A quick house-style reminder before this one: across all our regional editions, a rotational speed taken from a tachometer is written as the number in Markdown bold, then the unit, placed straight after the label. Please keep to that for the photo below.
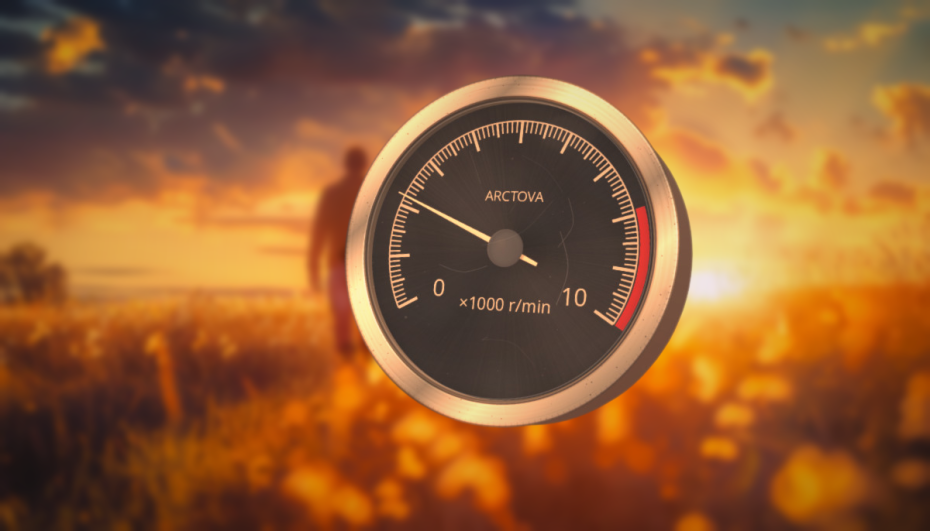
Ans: **2200** rpm
